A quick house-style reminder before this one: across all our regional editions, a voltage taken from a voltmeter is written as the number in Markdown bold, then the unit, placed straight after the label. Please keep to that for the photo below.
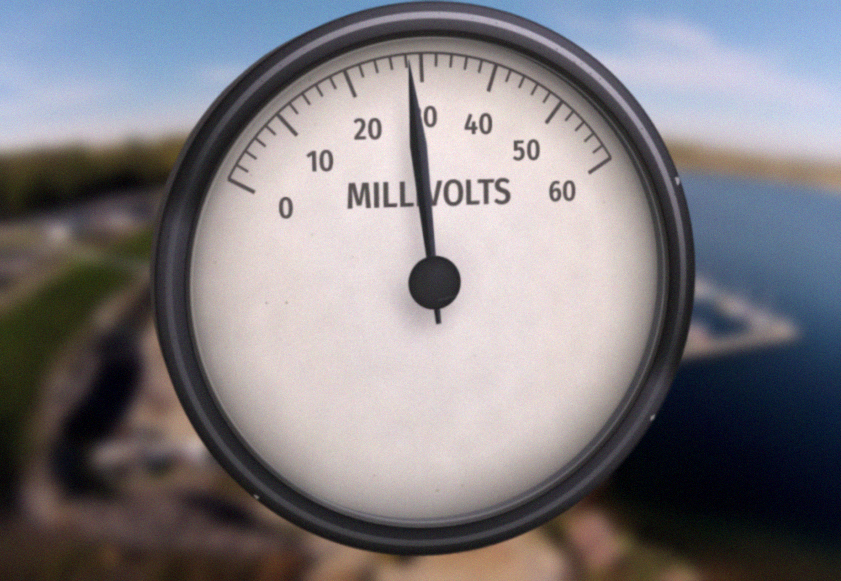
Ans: **28** mV
